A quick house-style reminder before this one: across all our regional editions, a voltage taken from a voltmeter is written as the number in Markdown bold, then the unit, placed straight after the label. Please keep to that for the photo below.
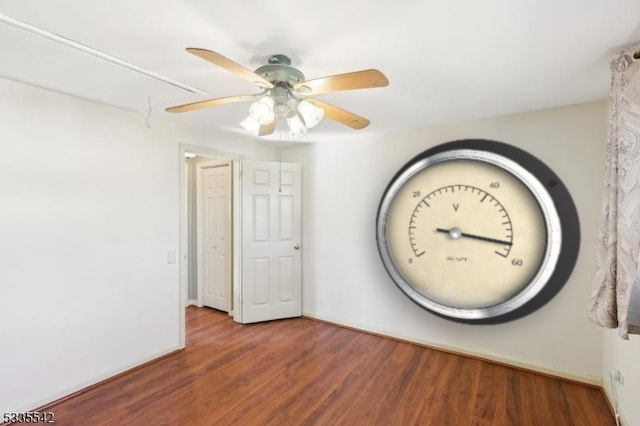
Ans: **56** V
